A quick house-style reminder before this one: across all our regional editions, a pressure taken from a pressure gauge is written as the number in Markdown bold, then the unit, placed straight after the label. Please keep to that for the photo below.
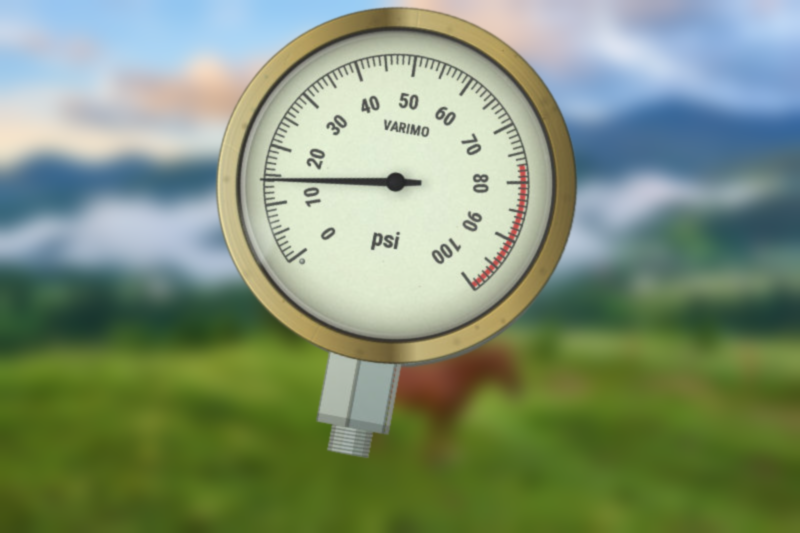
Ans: **14** psi
